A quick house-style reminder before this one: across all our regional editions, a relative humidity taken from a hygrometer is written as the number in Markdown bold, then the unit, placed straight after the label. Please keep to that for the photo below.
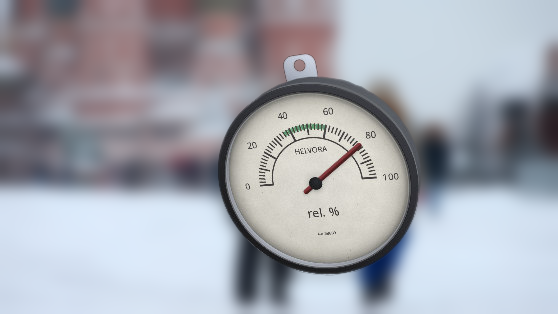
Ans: **80** %
